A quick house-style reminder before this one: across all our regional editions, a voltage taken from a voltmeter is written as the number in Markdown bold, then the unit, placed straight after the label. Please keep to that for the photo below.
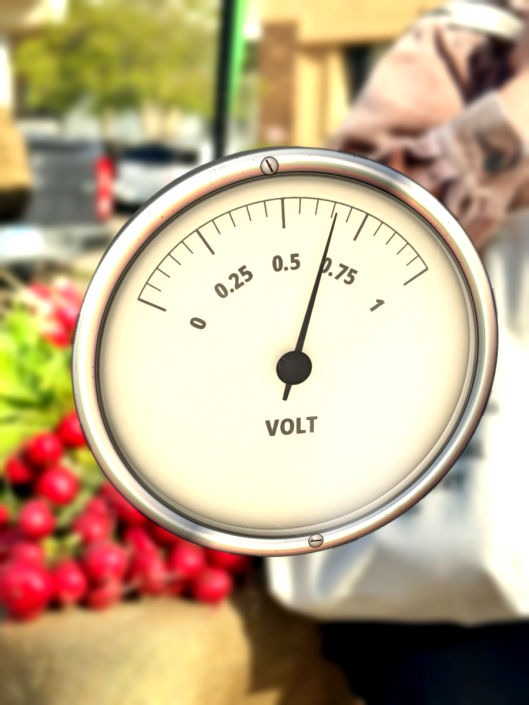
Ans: **0.65** V
